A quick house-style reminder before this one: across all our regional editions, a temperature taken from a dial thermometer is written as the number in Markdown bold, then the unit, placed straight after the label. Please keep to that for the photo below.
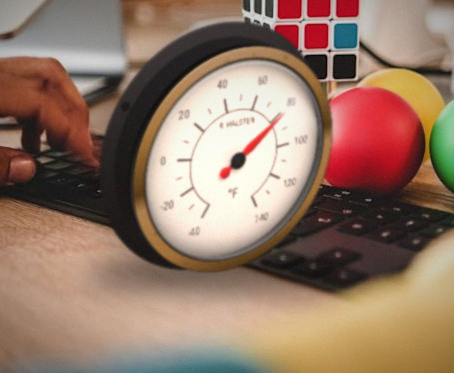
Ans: **80** °F
